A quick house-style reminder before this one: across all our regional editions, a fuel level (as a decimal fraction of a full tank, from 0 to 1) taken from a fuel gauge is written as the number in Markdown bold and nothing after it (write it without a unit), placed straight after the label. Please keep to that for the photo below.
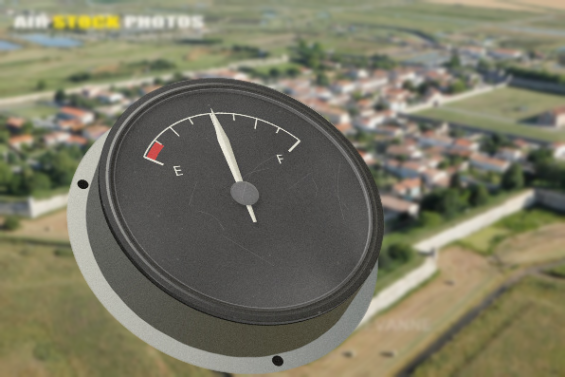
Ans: **0.5**
